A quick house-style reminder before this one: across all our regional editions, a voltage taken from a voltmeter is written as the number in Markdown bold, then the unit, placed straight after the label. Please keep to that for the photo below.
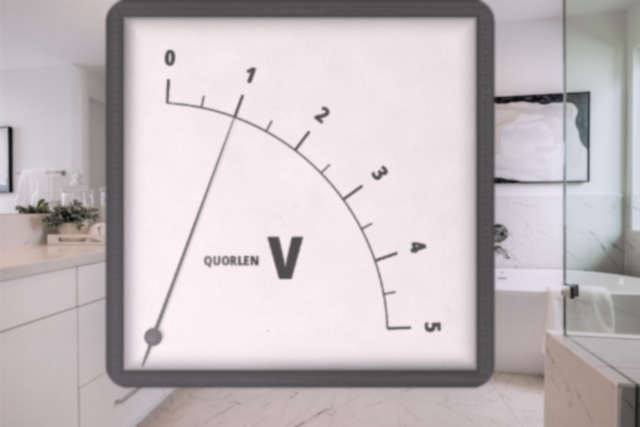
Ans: **1** V
